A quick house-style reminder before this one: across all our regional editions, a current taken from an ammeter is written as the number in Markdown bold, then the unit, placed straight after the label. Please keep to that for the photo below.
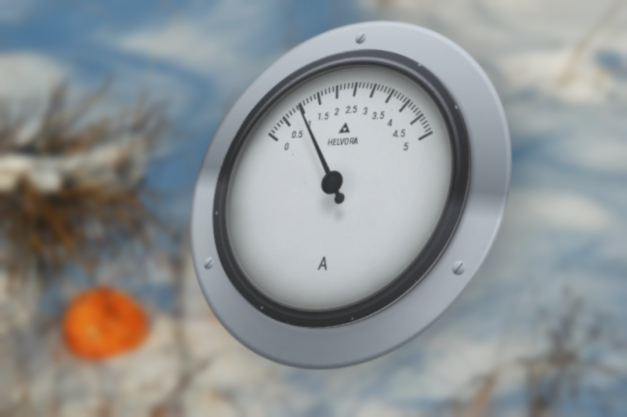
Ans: **1** A
